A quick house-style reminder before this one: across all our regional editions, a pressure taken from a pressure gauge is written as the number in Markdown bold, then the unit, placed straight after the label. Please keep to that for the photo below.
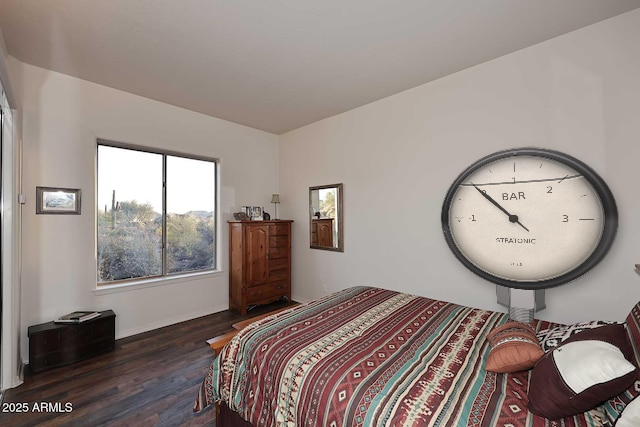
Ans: **0** bar
